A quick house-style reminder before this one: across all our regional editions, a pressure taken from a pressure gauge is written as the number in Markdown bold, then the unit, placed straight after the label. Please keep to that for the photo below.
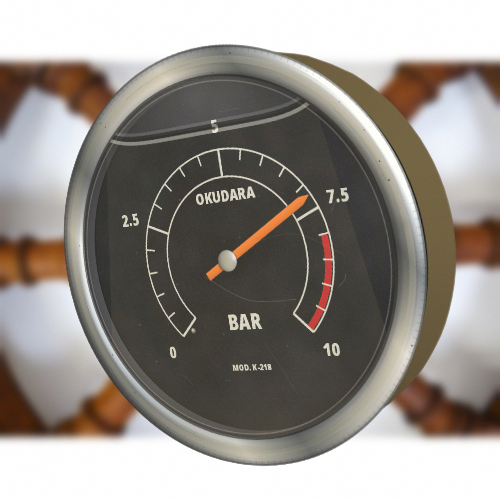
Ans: **7.25** bar
